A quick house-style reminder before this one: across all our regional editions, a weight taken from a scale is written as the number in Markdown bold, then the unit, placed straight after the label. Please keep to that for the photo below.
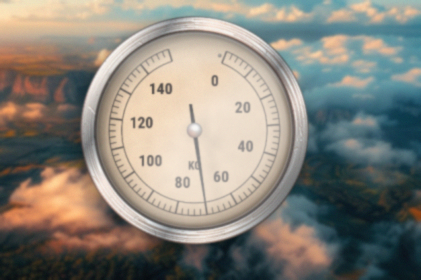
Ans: **70** kg
